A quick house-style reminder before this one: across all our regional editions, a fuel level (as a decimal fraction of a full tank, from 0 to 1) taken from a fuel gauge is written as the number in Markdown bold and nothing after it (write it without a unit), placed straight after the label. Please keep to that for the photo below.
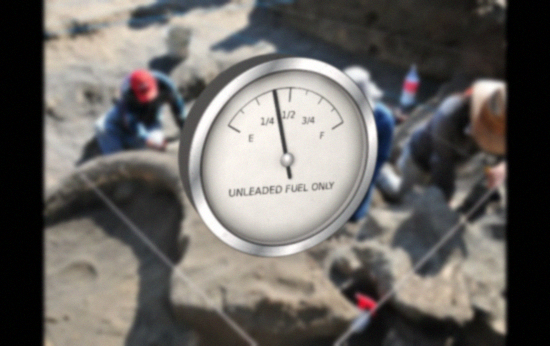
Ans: **0.375**
